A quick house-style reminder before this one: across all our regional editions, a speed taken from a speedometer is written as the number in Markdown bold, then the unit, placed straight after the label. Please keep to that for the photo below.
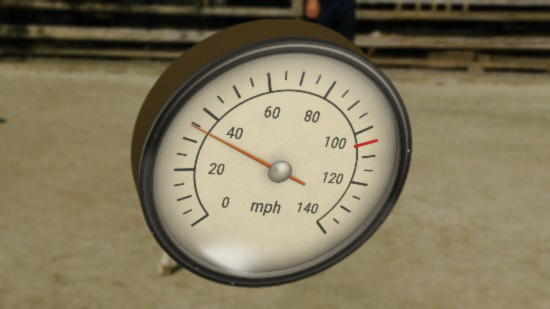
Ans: **35** mph
